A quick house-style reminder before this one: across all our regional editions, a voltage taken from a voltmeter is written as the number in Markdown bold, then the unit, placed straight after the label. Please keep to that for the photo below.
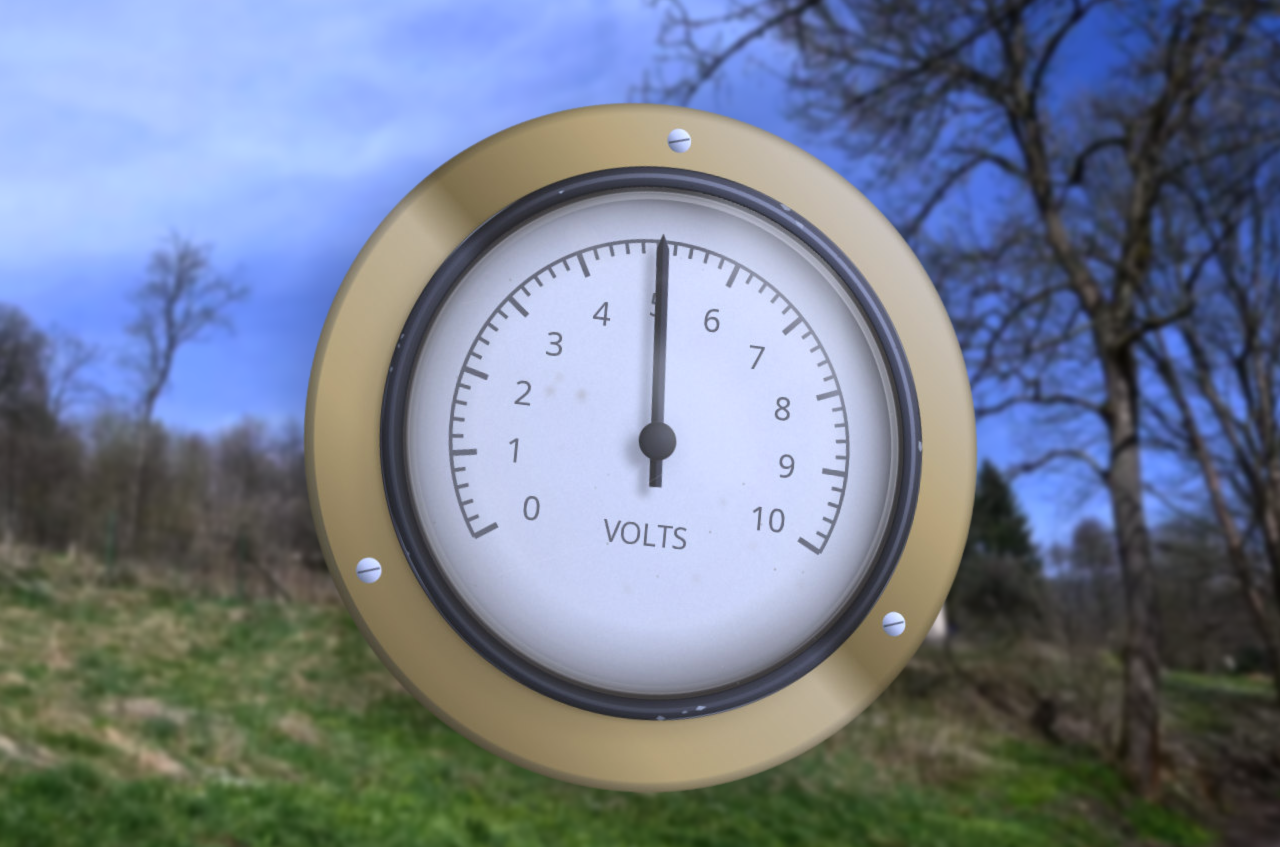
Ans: **5** V
